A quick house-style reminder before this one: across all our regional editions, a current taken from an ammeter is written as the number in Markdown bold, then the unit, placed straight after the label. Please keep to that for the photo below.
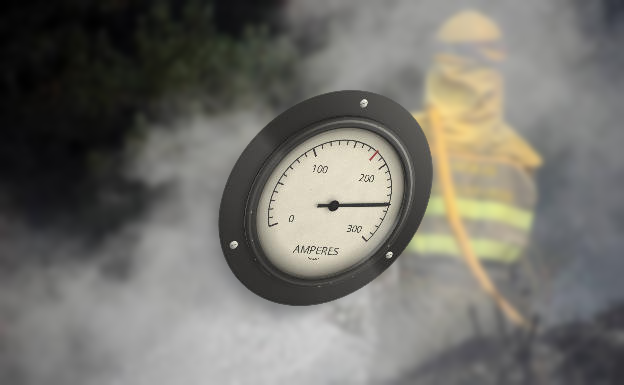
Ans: **250** A
